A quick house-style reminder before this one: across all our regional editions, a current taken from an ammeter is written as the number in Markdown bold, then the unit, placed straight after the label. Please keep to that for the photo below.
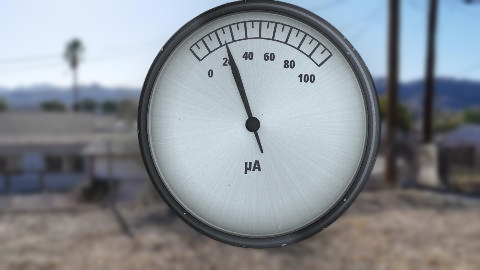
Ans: **25** µA
